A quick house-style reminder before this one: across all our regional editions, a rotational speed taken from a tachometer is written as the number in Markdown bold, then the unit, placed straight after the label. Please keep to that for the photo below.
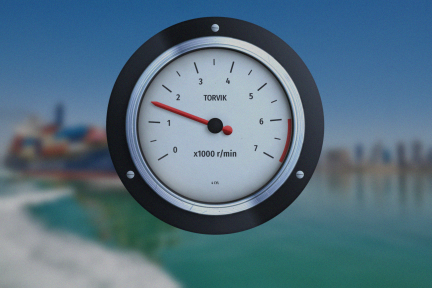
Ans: **1500** rpm
